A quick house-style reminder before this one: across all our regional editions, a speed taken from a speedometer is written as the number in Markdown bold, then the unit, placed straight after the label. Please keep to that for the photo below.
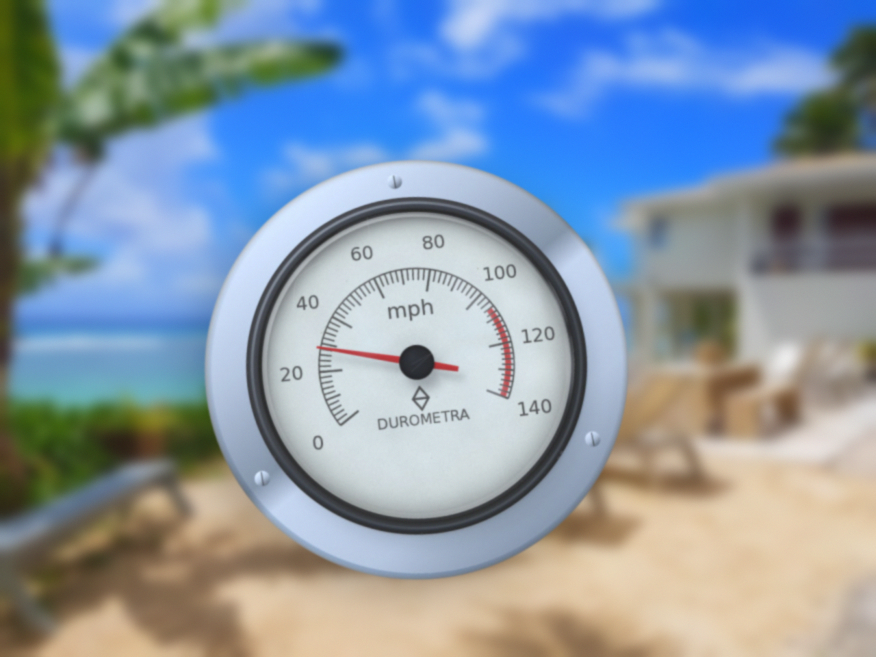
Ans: **28** mph
